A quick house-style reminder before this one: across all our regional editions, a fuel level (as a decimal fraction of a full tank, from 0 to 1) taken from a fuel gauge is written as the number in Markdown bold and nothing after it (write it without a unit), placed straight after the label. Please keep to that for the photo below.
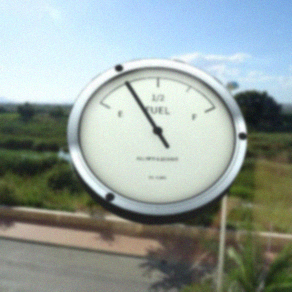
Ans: **0.25**
